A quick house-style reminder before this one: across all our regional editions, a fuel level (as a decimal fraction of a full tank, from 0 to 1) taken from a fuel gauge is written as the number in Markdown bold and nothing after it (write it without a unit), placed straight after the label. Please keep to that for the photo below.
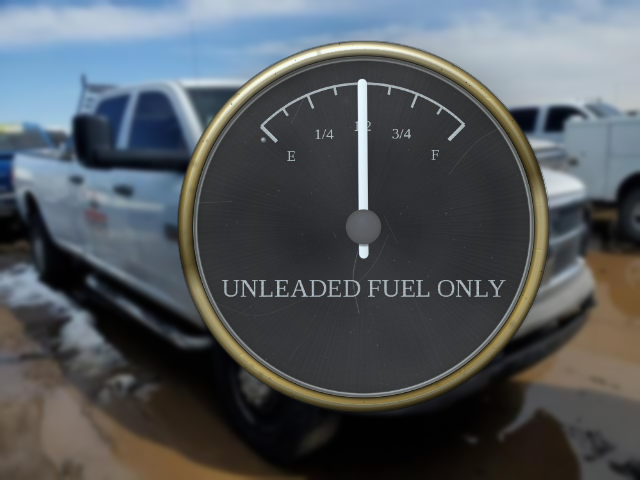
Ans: **0.5**
